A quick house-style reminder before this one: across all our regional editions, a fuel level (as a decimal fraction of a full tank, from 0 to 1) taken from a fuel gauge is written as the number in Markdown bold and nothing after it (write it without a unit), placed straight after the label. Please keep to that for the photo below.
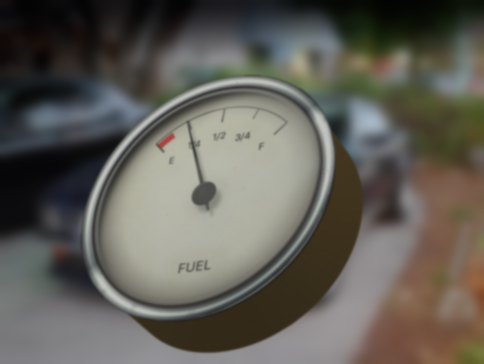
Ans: **0.25**
